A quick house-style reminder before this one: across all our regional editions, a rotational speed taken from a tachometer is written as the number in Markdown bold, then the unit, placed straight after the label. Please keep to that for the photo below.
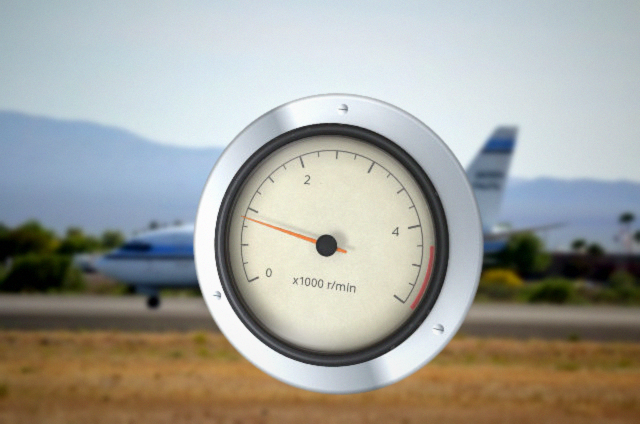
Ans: **875** rpm
